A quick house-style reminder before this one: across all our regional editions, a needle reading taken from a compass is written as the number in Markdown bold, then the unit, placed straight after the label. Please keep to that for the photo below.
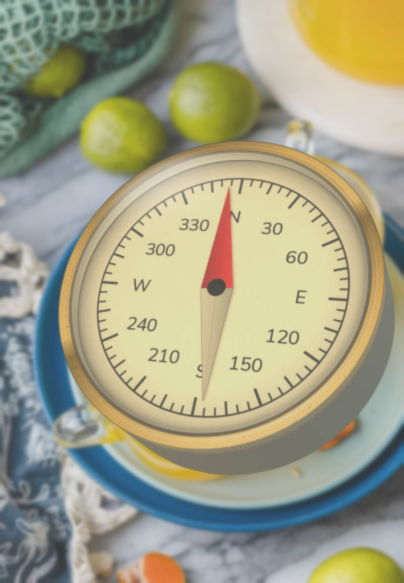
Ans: **355** °
